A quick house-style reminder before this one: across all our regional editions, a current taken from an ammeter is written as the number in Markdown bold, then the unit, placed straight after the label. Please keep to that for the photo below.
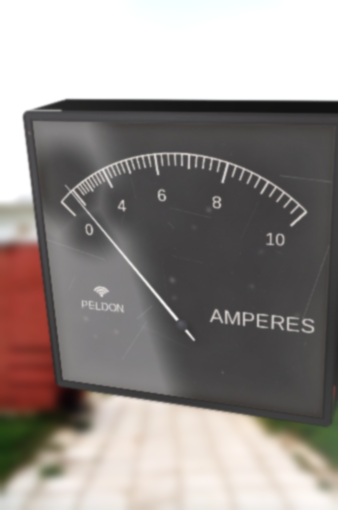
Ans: **2** A
